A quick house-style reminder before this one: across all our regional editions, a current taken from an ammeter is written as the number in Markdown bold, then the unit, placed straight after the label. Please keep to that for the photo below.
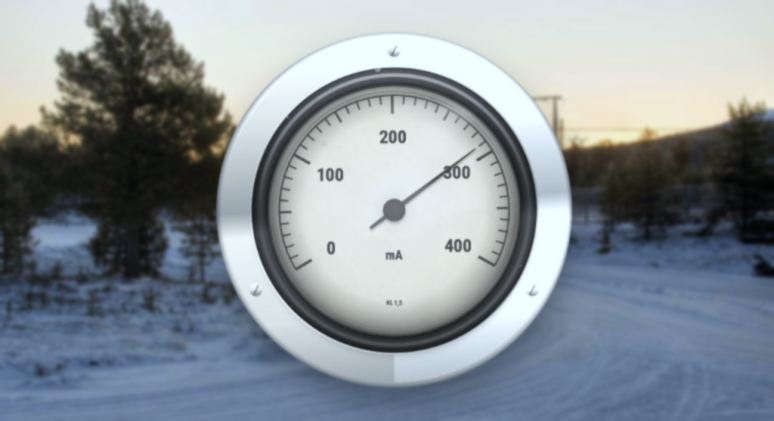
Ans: **290** mA
